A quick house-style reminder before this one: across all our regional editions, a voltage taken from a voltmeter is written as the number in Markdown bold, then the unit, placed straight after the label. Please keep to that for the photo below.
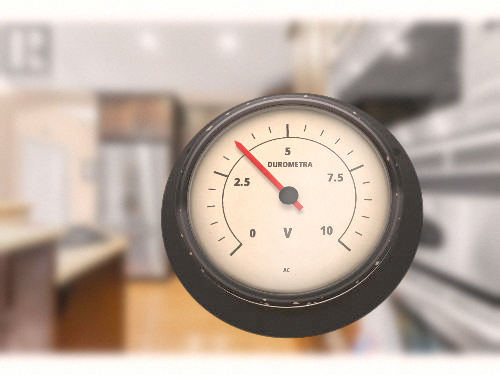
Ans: **3.5** V
